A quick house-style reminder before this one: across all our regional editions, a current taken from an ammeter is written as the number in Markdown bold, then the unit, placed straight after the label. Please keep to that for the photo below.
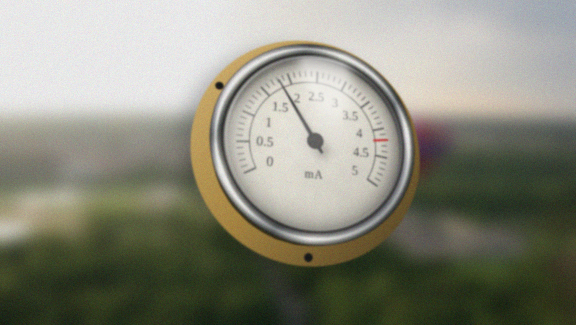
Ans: **1.8** mA
